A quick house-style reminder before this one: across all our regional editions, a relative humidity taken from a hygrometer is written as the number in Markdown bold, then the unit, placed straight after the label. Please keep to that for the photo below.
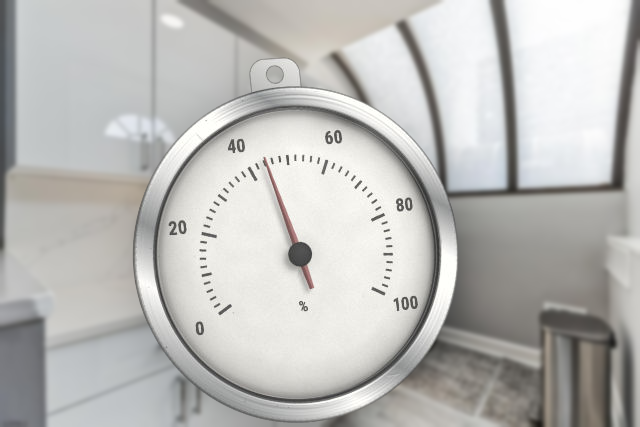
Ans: **44** %
